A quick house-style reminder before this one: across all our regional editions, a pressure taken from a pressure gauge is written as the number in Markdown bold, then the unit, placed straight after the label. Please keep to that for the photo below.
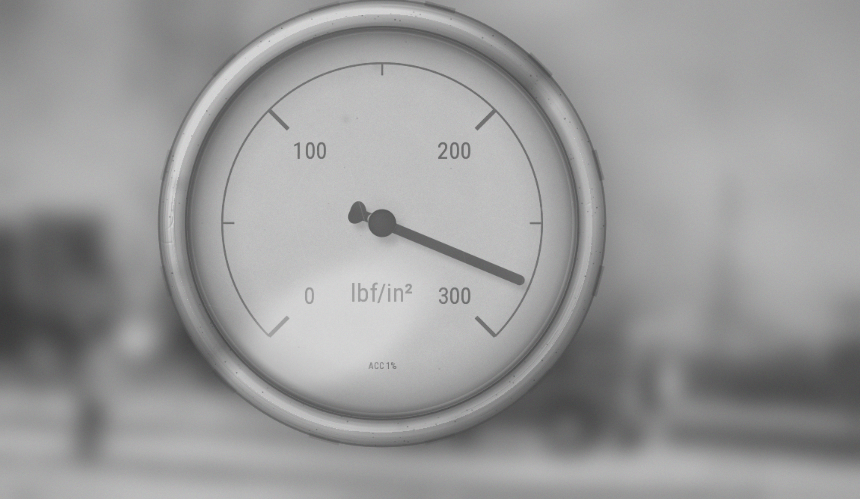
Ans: **275** psi
